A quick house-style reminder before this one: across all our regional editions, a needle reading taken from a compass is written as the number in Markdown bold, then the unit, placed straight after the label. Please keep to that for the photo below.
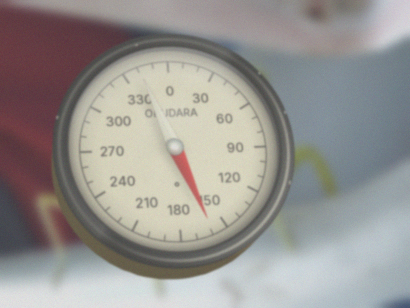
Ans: **160** °
